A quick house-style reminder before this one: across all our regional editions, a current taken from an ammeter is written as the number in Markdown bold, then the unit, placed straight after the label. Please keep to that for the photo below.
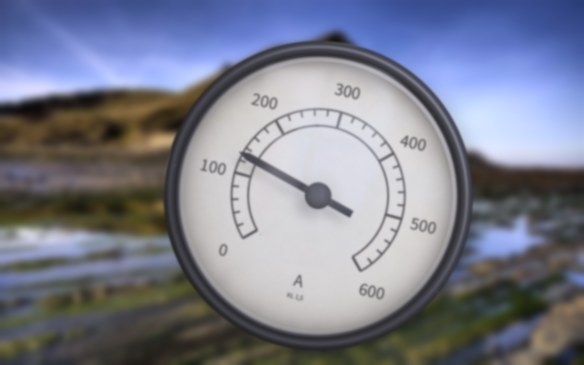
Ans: **130** A
